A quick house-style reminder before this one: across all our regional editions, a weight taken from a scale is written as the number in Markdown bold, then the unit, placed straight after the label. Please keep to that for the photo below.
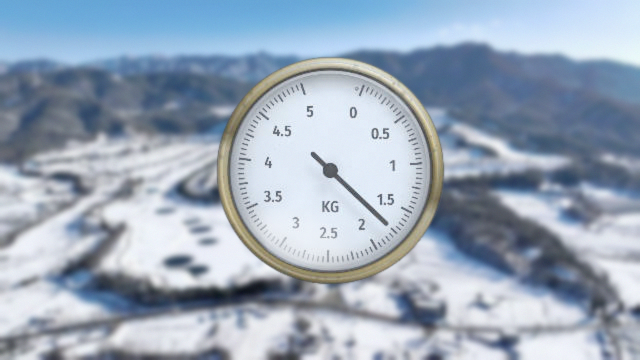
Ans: **1.75** kg
